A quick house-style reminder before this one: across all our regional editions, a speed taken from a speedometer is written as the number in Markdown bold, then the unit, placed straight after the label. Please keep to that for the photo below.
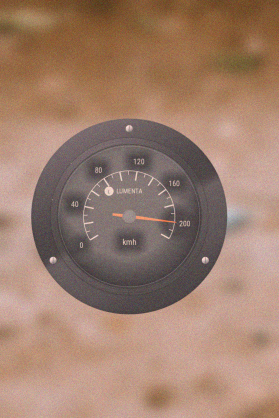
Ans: **200** km/h
